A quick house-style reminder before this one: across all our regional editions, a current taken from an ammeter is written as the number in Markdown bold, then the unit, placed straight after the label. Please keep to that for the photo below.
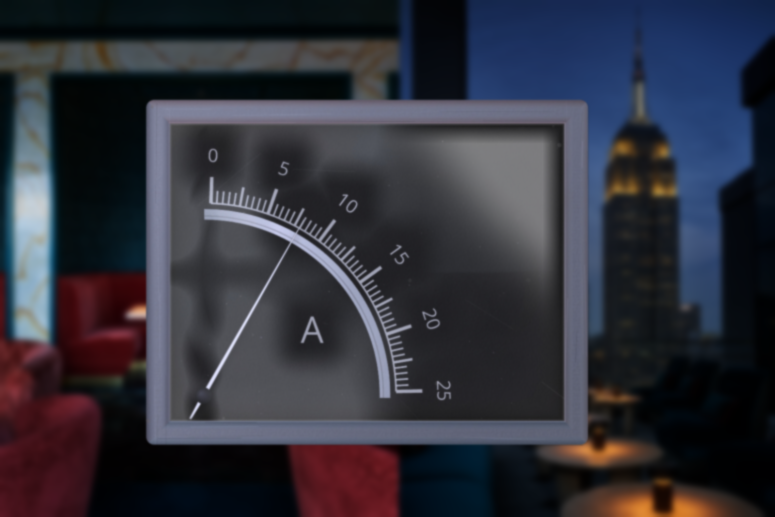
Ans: **8** A
